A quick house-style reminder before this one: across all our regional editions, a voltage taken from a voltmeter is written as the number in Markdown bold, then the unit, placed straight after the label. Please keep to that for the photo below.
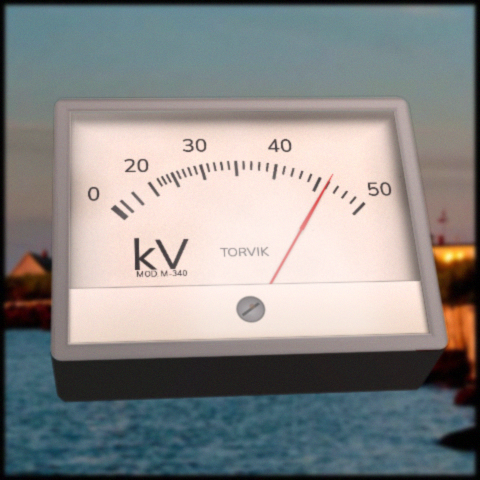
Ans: **46** kV
